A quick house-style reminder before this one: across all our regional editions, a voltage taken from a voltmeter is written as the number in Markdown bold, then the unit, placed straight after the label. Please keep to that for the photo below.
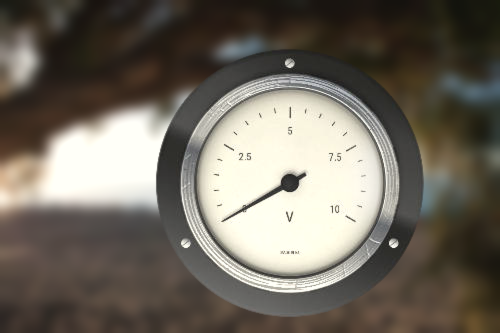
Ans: **0** V
